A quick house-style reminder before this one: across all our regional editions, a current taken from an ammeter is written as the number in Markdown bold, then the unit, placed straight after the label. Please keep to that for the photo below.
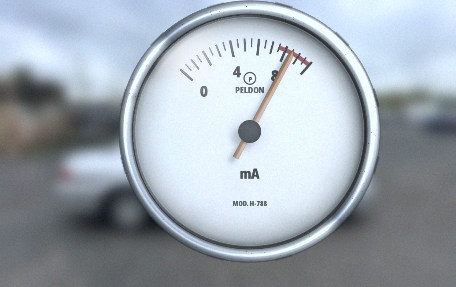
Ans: **8.5** mA
